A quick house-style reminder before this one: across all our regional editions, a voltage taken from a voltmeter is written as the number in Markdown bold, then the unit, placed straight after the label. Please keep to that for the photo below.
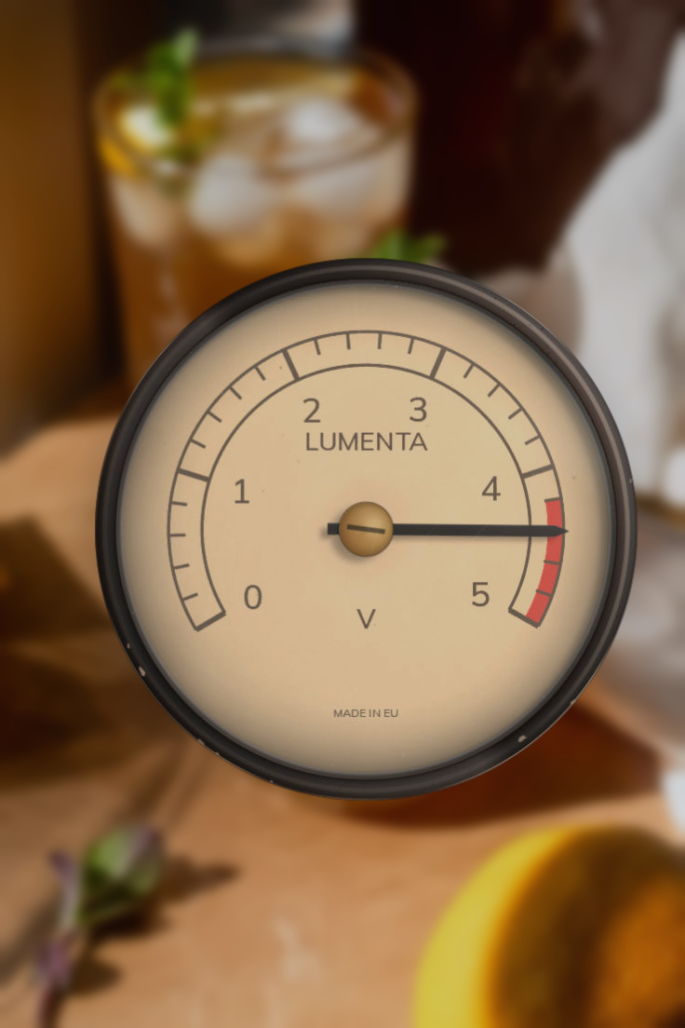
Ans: **4.4** V
